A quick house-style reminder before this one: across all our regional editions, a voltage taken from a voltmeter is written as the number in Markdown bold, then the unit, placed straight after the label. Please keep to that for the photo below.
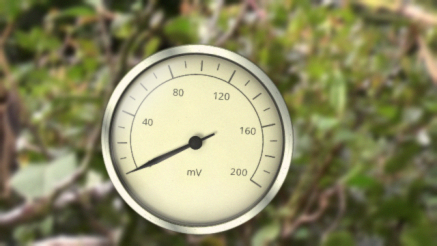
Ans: **0** mV
